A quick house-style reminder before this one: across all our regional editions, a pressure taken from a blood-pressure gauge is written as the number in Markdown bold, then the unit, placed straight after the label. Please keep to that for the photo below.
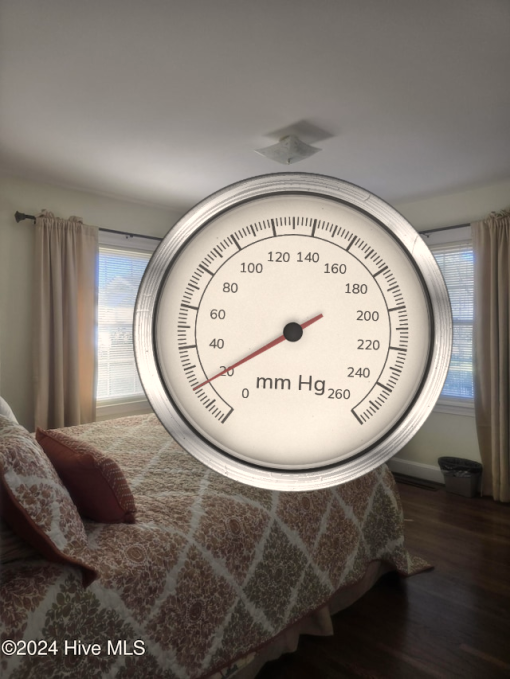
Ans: **20** mmHg
